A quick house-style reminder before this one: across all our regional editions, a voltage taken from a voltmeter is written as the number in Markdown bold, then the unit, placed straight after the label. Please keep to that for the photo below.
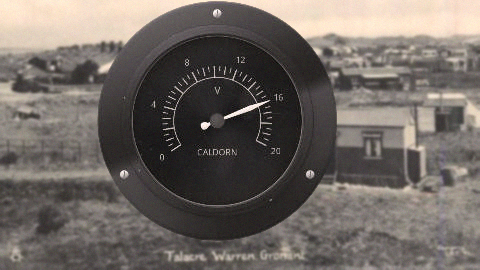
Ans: **16** V
